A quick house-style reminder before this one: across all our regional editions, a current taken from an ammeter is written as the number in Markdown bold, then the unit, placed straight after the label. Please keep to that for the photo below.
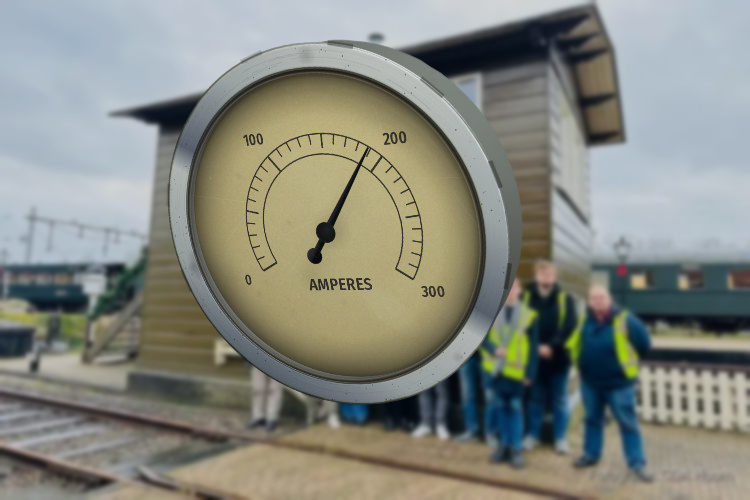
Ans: **190** A
